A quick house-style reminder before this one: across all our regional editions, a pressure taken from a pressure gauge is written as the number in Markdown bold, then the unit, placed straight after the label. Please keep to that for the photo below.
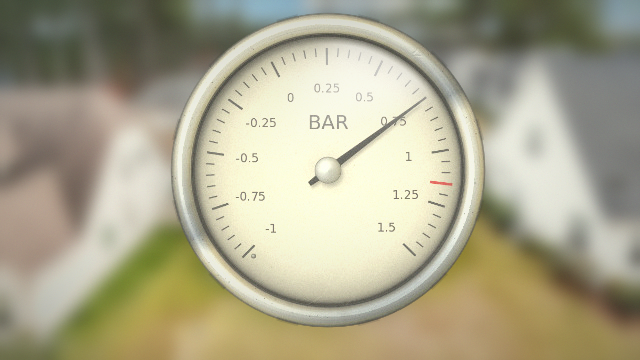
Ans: **0.75** bar
